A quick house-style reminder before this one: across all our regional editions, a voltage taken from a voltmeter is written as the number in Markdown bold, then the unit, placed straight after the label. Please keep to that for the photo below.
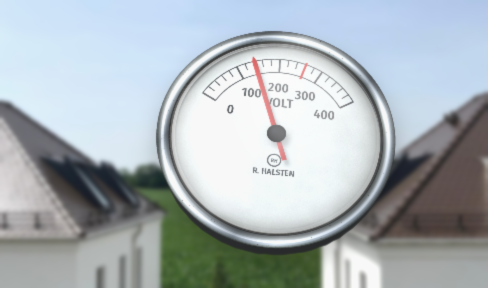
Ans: **140** V
